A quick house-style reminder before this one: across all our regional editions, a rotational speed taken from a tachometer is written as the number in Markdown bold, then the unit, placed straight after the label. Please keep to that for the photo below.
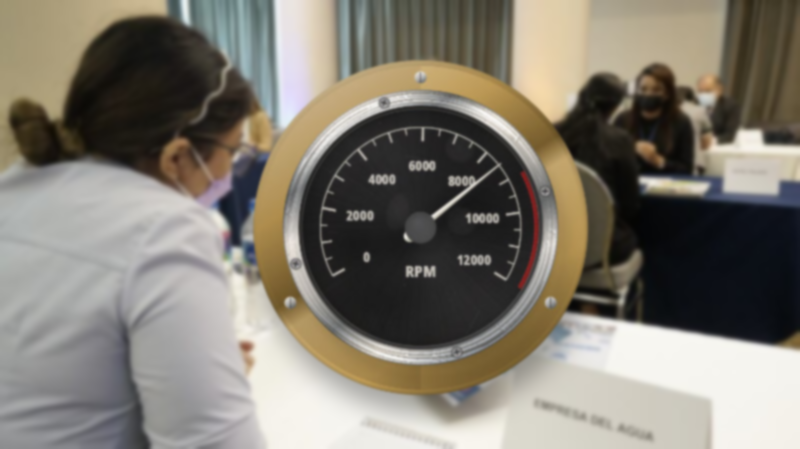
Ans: **8500** rpm
